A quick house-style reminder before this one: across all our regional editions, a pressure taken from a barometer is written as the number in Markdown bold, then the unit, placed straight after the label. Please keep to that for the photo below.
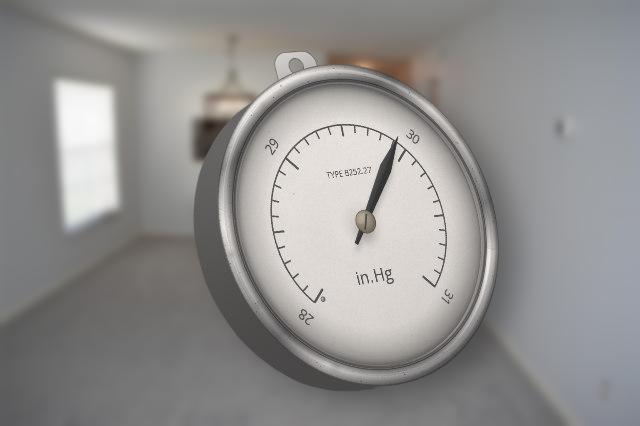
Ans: **29.9** inHg
